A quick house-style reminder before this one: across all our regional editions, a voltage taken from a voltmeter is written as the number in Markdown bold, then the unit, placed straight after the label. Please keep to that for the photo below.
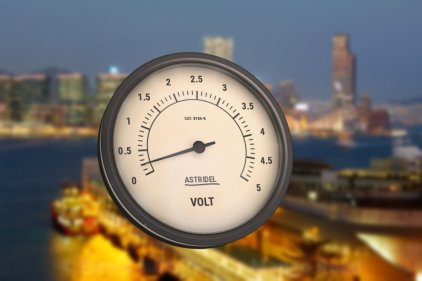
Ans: **0.2** V
